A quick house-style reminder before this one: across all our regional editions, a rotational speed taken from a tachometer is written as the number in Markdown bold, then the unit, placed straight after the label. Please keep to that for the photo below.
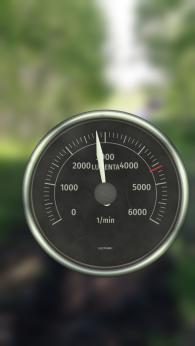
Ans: **2800** rpm
